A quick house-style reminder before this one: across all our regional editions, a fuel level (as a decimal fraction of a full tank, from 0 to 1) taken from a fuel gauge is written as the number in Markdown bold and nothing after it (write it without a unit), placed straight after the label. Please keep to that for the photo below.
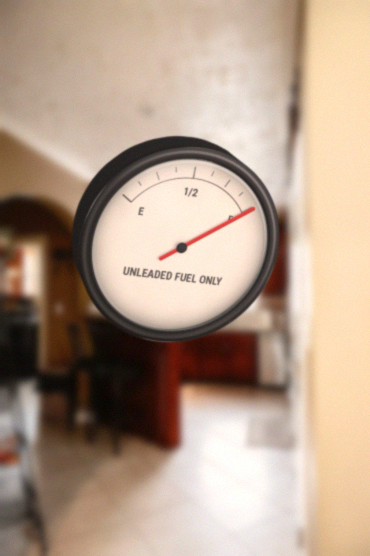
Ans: **1**
